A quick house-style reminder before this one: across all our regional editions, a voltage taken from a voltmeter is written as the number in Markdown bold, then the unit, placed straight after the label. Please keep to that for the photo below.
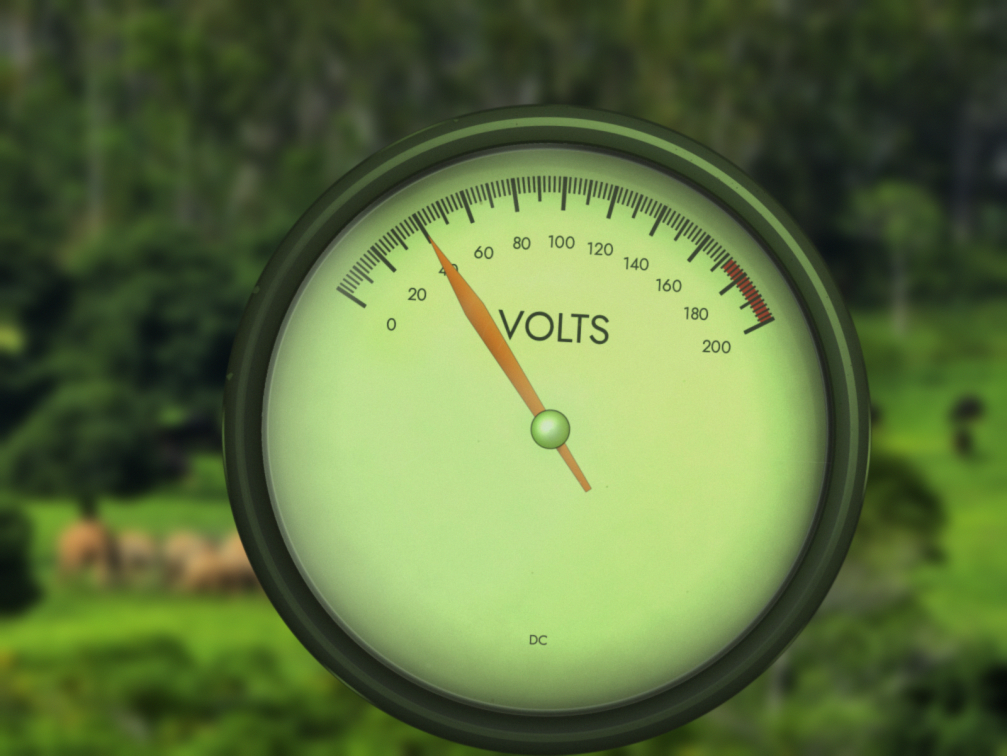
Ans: **40** V
